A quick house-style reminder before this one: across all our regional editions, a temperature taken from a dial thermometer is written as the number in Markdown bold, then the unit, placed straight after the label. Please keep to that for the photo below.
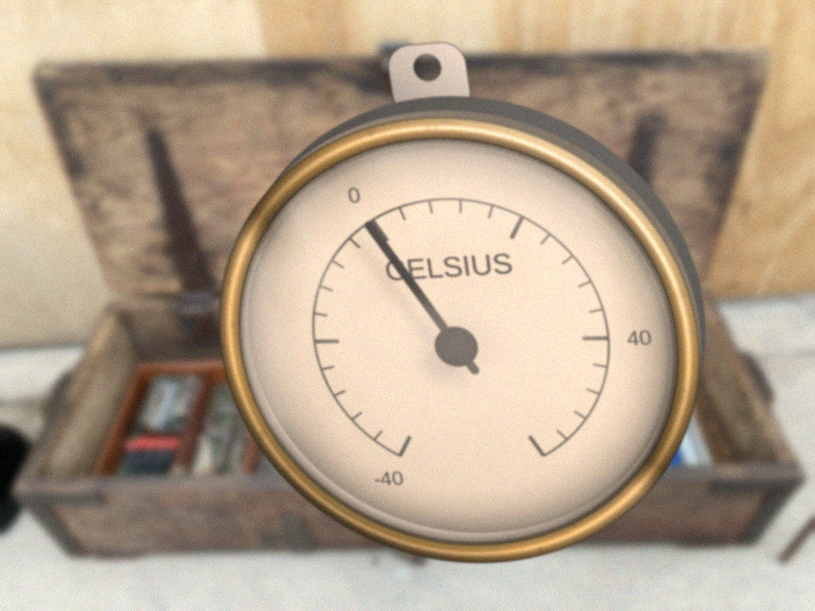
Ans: **0** °C
